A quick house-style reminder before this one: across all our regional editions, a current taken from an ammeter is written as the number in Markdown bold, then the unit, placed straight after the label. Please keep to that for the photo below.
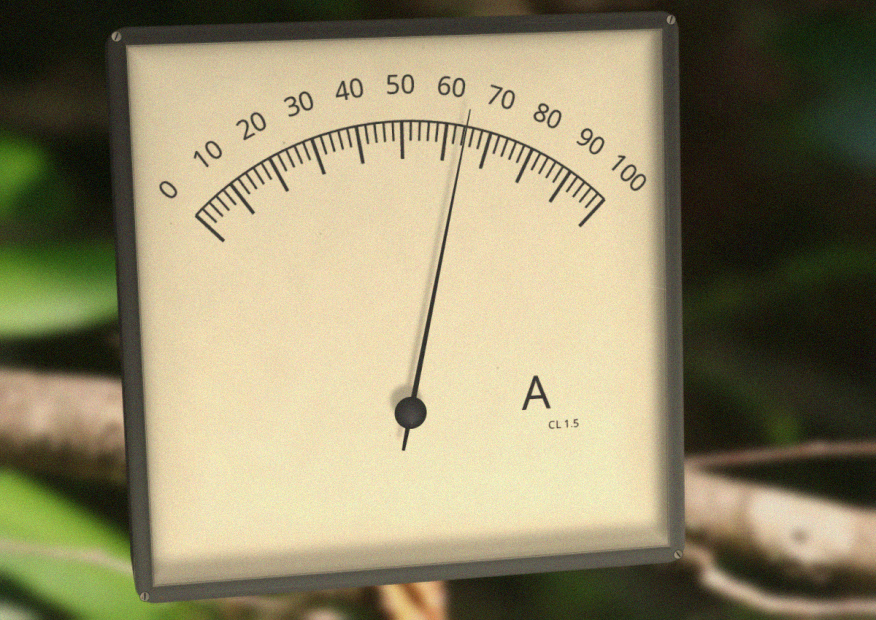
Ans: **64** A
